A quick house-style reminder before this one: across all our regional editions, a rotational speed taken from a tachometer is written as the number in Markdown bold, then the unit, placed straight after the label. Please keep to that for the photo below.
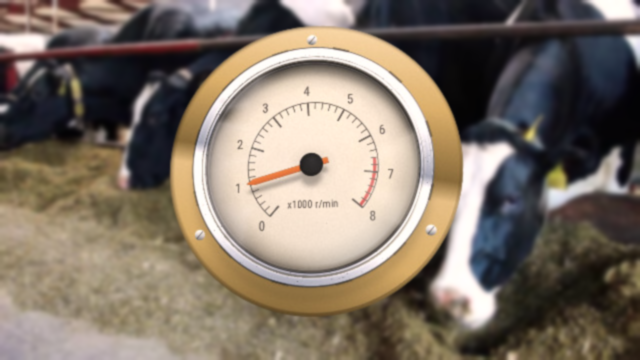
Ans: **1000** rpm
